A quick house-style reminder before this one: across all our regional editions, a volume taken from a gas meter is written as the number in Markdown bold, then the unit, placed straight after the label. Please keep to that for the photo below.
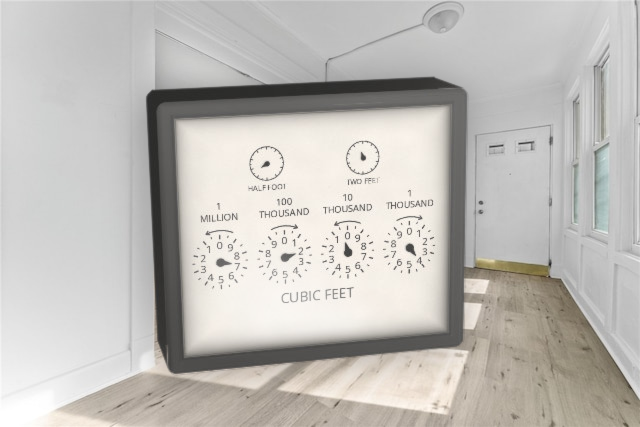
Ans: **720400** ft³
